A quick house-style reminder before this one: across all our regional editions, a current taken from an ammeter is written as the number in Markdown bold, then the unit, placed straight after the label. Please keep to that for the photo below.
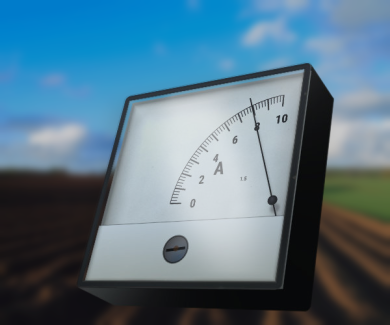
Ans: **8** A
